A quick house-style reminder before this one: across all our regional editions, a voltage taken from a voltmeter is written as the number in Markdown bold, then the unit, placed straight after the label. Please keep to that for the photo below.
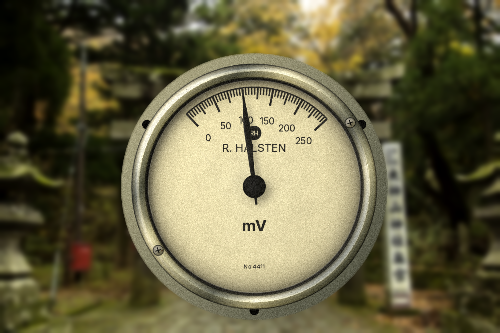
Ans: **100** mV
